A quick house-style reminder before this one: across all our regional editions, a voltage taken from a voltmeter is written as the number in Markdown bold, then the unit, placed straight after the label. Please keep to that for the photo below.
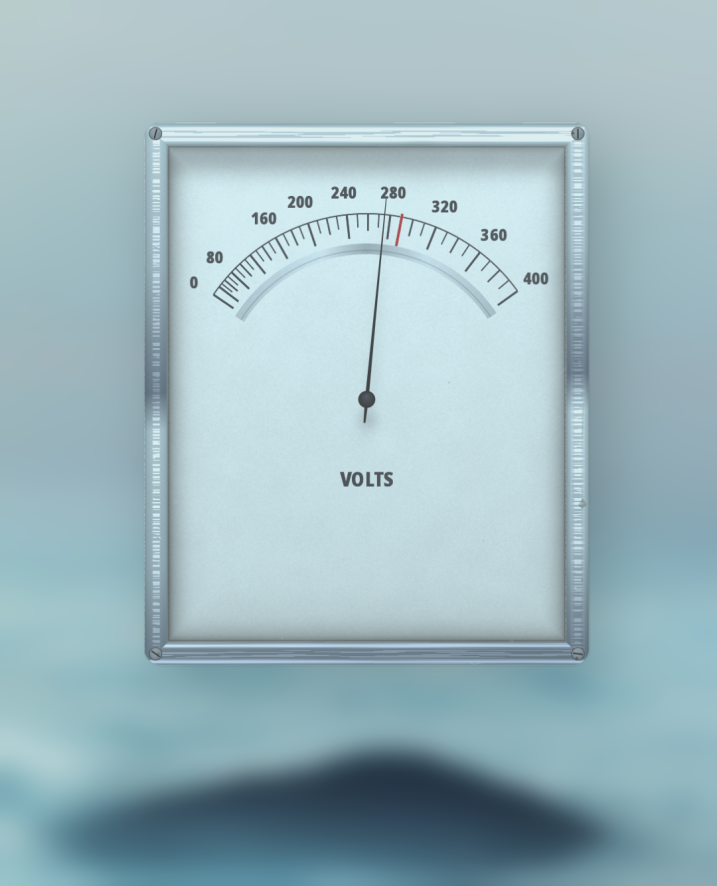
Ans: **275** V
